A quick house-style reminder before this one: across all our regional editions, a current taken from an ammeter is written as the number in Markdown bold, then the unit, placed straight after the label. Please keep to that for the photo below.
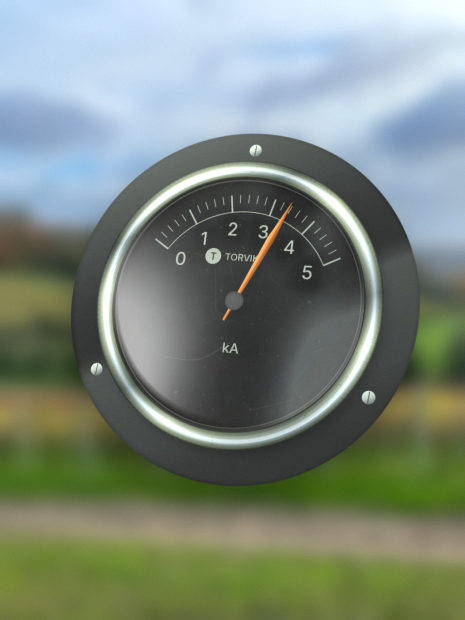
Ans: **3.4** kA
